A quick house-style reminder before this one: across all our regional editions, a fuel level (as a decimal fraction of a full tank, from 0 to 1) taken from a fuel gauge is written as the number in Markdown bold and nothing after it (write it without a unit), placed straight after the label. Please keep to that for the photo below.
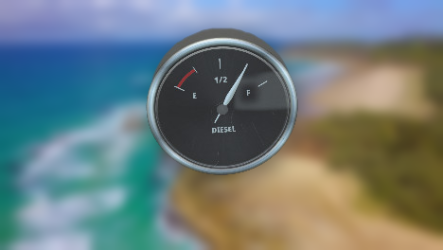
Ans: **0.75**
